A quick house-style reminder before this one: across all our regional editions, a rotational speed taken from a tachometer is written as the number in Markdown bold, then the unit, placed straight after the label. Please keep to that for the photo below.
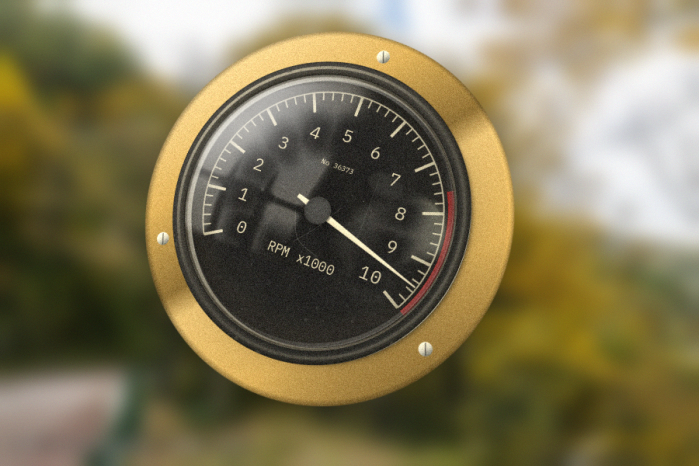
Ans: **9500** rpm
